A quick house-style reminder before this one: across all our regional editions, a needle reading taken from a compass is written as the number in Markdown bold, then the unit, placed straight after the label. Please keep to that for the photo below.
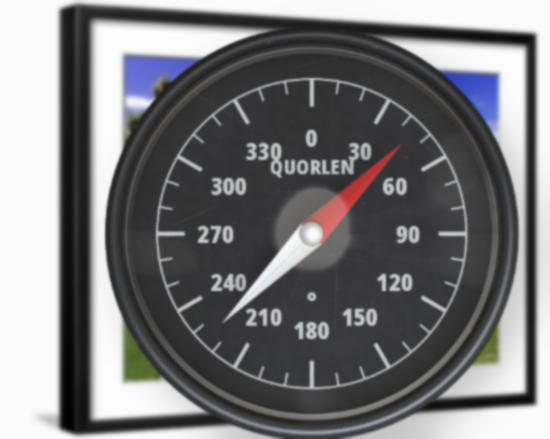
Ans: **45** °
